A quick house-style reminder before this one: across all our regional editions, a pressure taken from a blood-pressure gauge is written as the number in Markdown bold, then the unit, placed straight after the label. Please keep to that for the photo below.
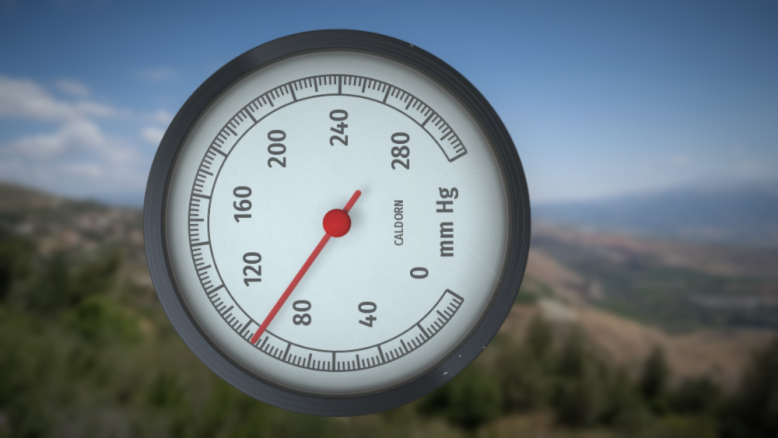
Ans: **94** mmHg
